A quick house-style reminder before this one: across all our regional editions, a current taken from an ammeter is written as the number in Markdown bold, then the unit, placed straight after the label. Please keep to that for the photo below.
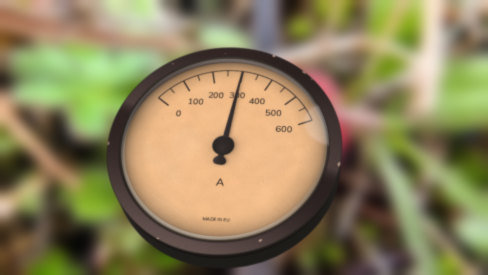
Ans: **300** A
